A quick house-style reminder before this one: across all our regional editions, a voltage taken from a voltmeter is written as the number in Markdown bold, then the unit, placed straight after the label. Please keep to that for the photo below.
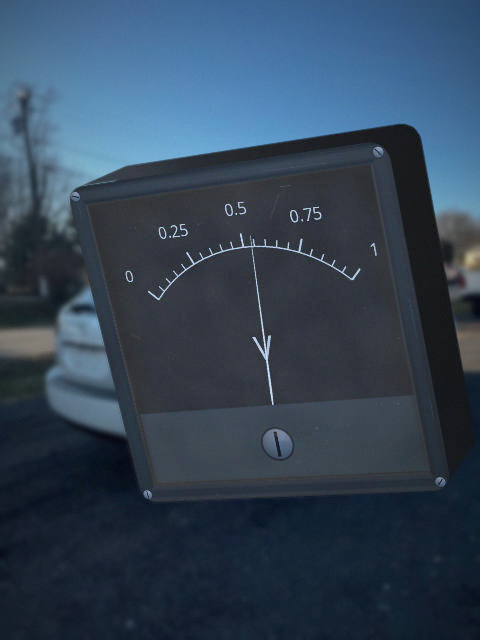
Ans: **0.55** V
